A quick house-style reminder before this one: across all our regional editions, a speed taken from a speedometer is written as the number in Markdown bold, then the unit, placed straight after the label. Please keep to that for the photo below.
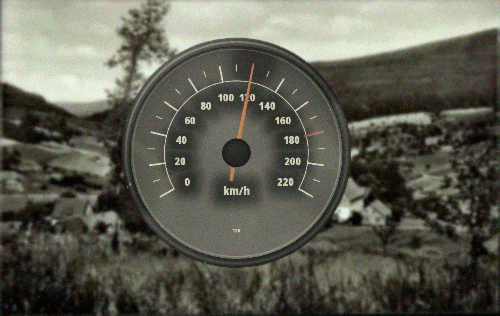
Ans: **120** km/h
